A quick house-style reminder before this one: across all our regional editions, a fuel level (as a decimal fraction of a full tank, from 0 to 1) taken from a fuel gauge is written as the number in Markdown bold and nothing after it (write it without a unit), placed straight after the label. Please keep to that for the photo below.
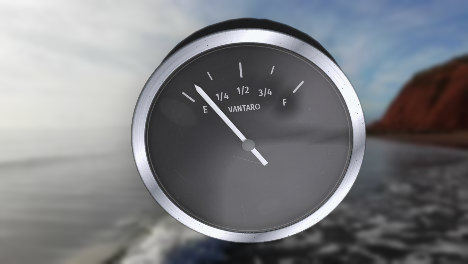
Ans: **0.125**
